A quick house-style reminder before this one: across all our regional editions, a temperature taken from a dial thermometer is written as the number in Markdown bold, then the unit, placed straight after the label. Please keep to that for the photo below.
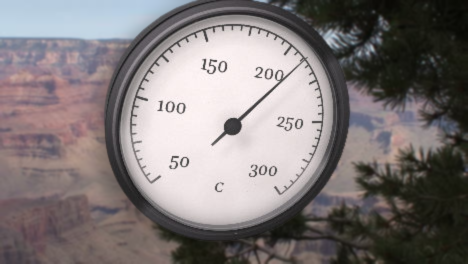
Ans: **210** °C
